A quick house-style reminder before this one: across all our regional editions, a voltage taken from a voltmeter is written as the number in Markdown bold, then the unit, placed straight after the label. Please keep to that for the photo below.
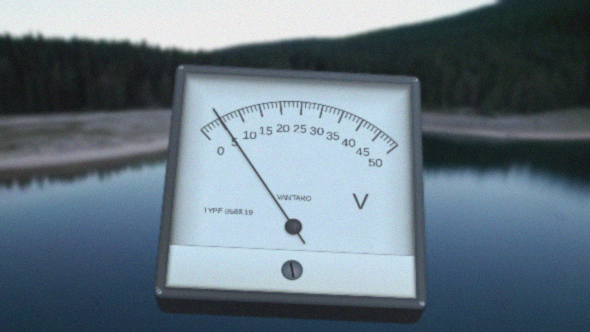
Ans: **5** V
